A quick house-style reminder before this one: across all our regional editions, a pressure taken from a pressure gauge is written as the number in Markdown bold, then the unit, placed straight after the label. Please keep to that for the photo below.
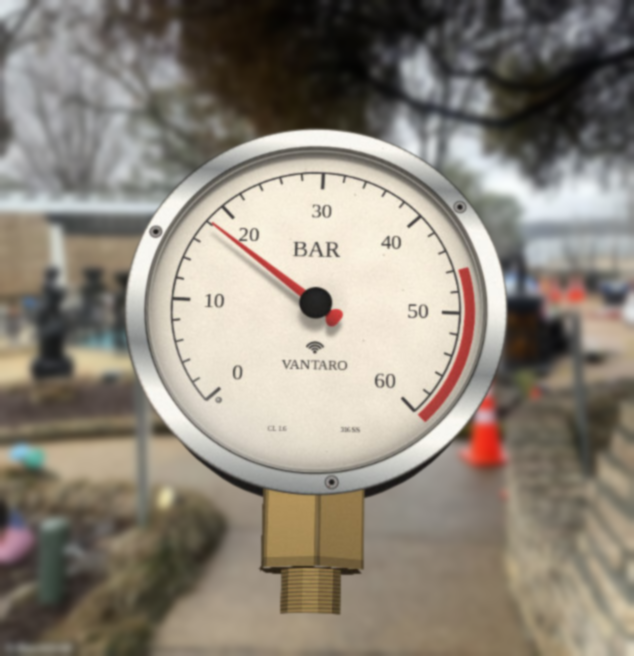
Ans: **18** bar
